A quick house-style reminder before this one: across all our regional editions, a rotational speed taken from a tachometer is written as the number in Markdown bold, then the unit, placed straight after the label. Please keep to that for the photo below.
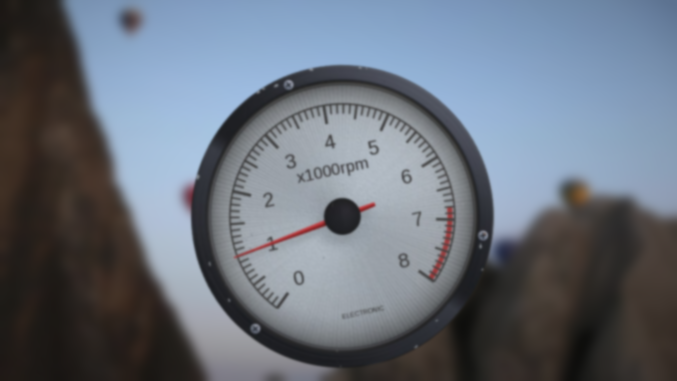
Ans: **1000** rpm
